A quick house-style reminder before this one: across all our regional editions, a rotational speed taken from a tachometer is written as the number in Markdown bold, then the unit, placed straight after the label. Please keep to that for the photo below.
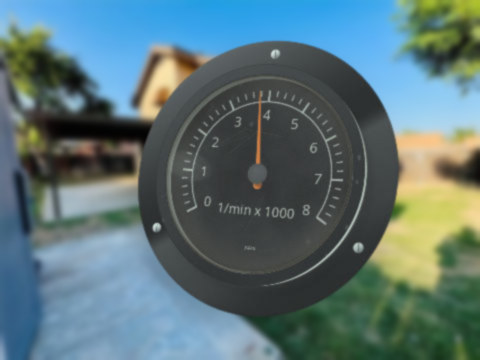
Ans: **3800** rpm
